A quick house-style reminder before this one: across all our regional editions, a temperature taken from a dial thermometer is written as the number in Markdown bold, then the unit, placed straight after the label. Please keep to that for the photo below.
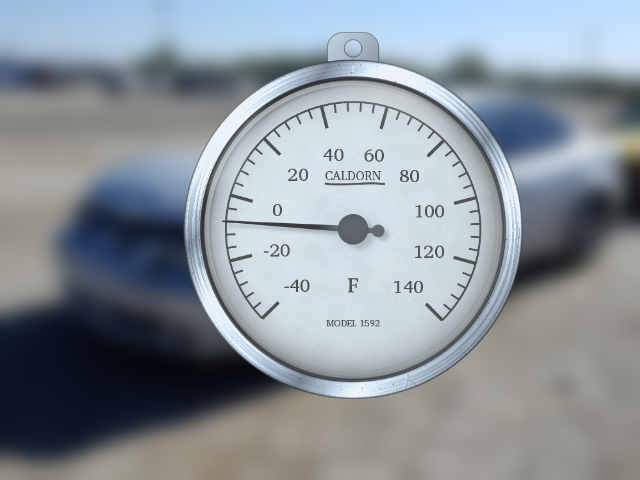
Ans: **-8** °F
